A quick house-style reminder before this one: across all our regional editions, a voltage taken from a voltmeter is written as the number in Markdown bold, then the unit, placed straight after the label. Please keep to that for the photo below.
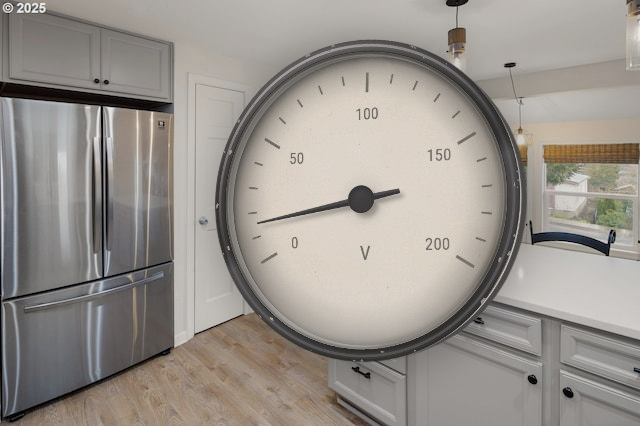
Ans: **15** V
